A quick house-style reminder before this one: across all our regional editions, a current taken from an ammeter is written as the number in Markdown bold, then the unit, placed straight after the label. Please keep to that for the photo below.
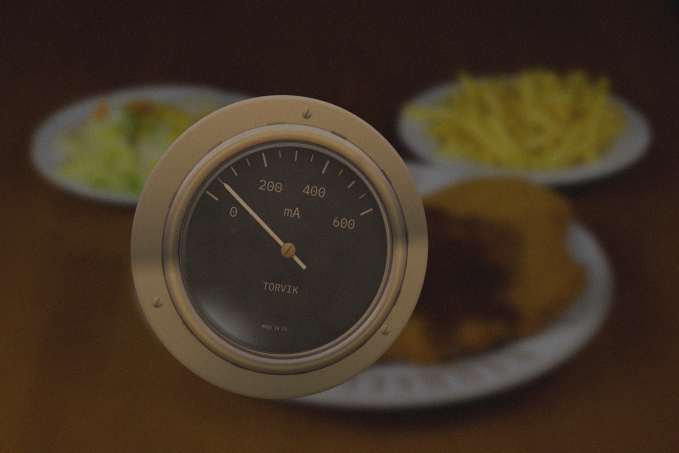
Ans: **50** mA
